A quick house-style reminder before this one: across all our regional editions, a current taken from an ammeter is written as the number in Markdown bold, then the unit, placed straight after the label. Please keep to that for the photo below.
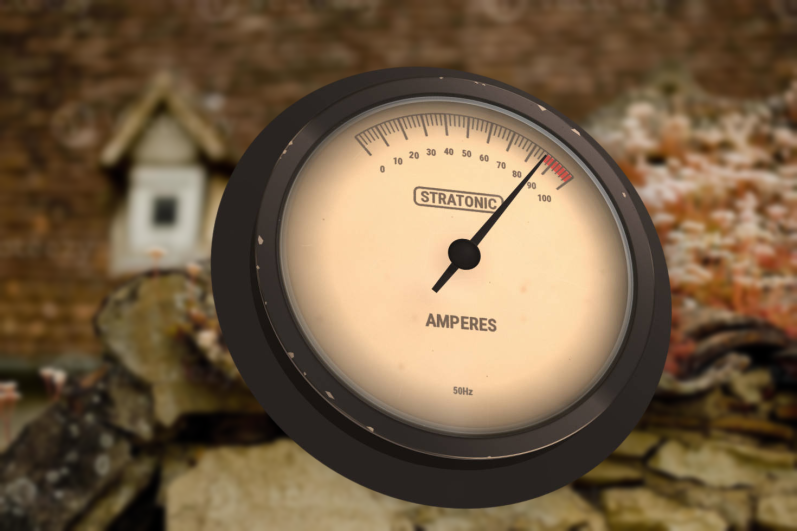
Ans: **86** A
